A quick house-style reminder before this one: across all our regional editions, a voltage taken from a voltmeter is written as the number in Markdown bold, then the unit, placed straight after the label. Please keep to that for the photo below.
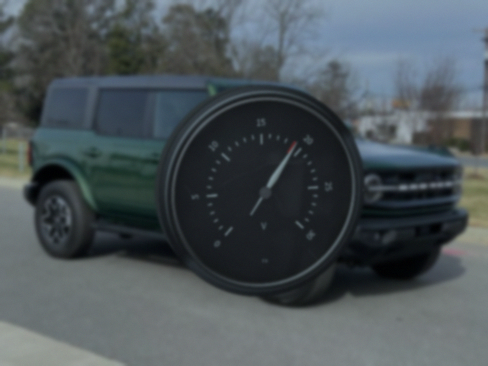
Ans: **19** V
